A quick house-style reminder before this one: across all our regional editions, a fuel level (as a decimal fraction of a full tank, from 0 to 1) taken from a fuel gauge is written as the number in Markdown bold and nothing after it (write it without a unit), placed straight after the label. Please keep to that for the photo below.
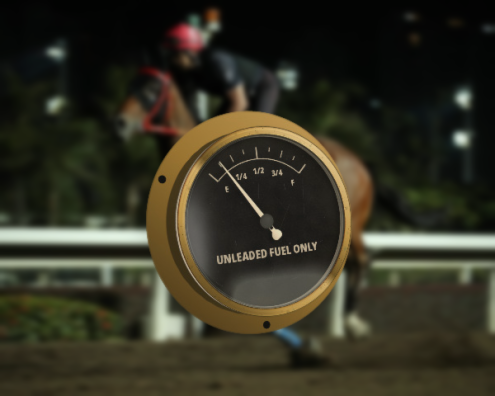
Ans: **0.125**
